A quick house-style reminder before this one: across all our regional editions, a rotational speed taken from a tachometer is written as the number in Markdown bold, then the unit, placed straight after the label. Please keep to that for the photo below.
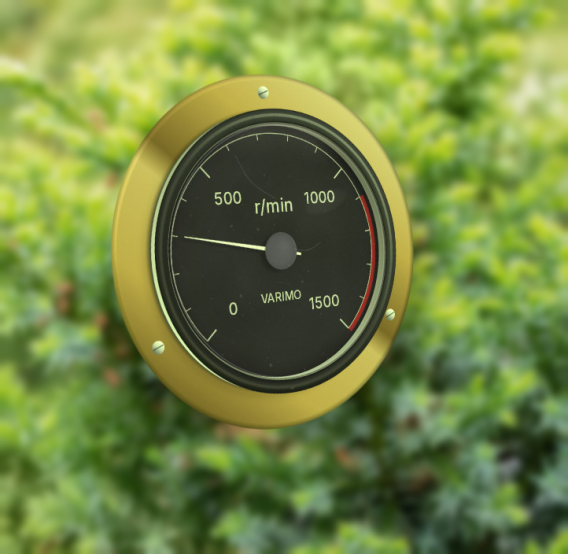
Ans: **300** rpm
